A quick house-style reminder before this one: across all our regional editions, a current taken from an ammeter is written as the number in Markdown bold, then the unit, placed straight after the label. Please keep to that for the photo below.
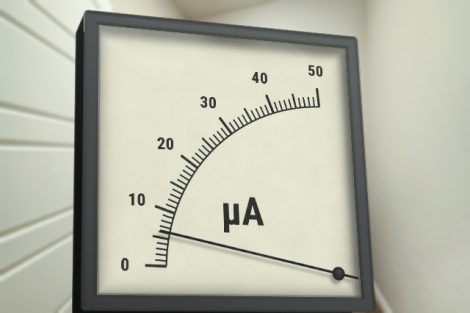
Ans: **6** µA
